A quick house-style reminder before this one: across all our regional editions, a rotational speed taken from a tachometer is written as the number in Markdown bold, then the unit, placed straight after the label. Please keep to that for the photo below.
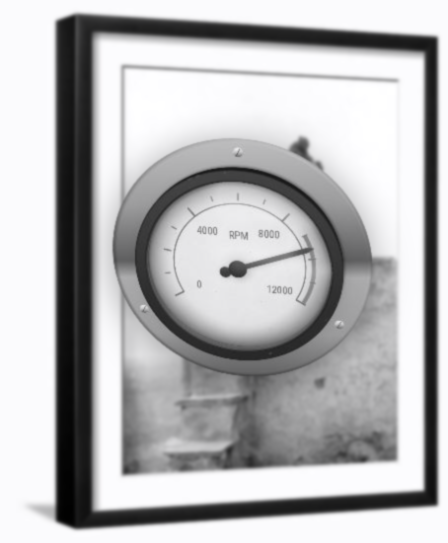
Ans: **9500** rpm
